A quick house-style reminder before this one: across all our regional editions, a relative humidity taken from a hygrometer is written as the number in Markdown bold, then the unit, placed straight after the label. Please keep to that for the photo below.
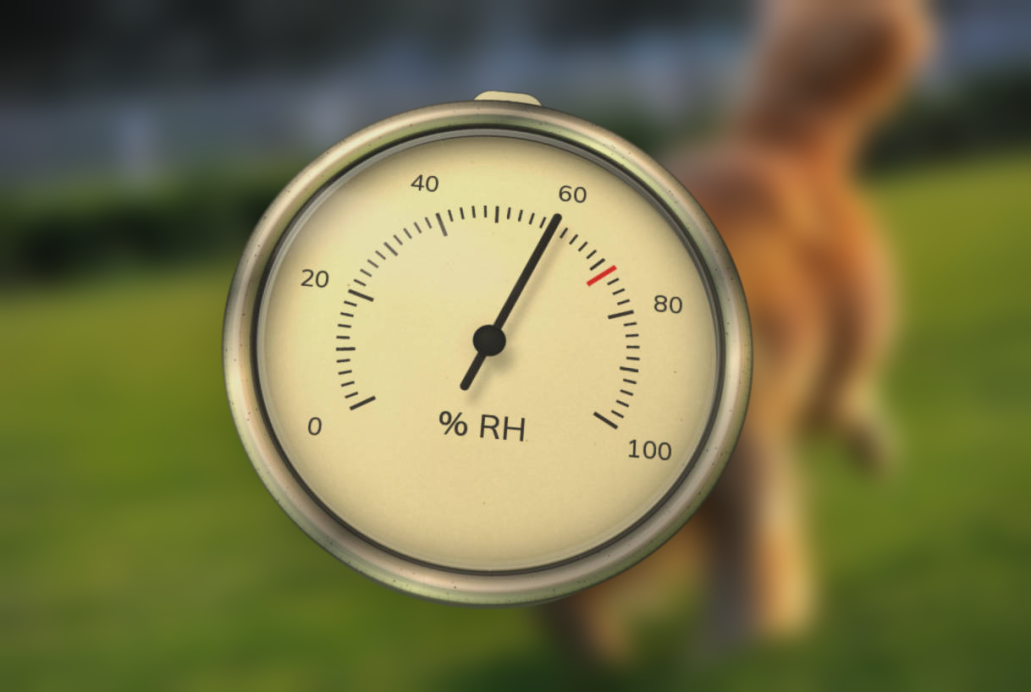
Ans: **60** %
